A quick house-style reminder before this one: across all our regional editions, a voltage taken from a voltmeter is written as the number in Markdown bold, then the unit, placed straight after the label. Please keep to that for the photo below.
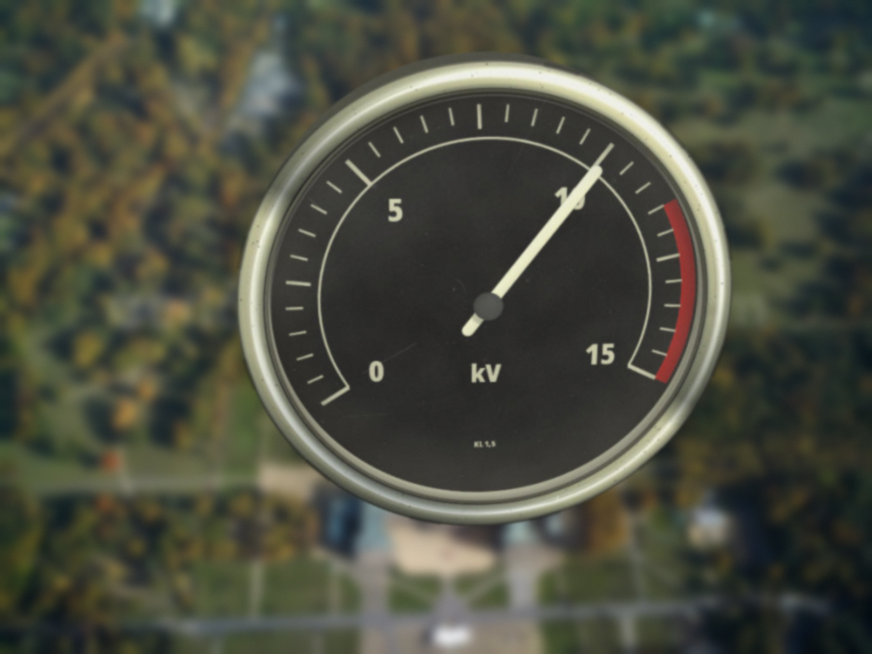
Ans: **10** kV
